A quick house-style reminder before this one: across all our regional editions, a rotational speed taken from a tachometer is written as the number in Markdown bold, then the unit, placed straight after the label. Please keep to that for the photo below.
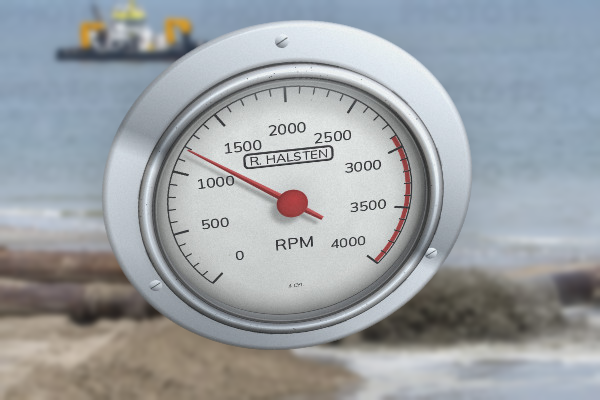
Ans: **1200** rpm
